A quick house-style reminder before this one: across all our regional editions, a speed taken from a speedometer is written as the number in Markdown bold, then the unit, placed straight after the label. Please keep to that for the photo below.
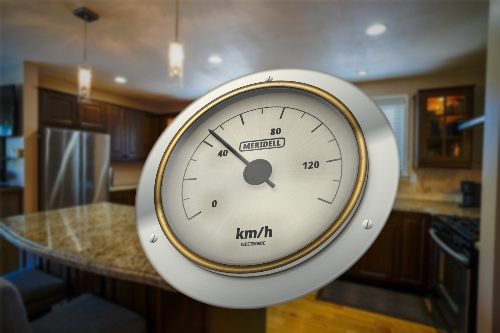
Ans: **45** km/h
